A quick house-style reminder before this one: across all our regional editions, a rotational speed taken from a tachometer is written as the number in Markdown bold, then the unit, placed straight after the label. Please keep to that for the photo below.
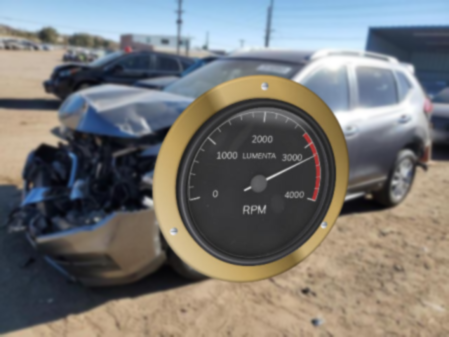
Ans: **3200** rpm
